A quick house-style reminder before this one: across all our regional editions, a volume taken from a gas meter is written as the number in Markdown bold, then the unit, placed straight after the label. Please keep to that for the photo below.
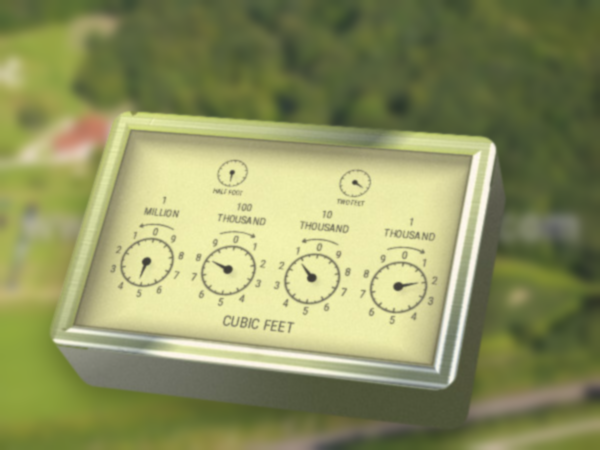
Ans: **481200** ft³
